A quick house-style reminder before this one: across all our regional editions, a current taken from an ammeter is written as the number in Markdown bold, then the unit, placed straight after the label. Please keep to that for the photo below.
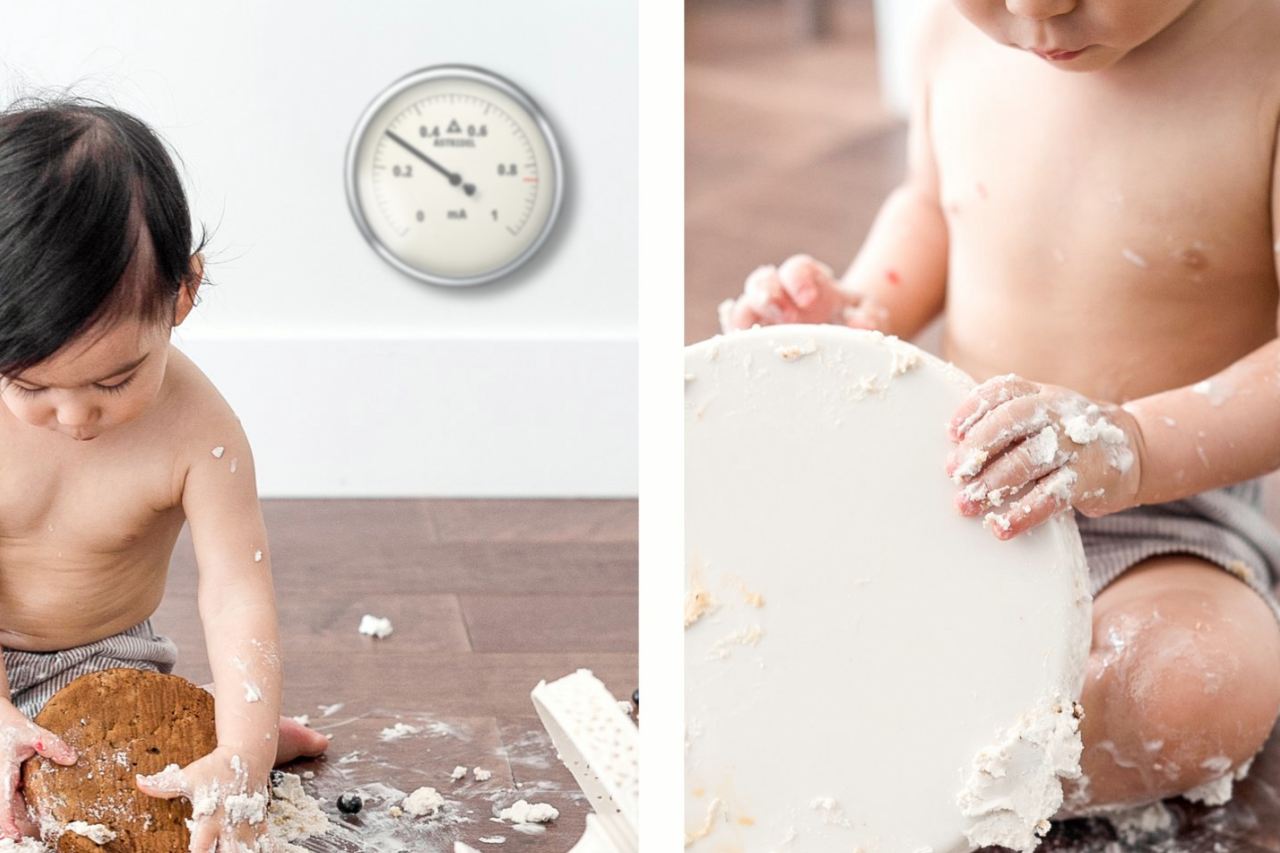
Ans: **0.3** mA
